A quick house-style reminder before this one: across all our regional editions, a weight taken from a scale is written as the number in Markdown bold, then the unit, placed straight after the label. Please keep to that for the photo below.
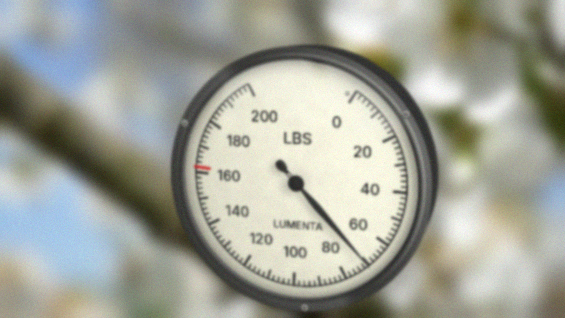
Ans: **70** lb
